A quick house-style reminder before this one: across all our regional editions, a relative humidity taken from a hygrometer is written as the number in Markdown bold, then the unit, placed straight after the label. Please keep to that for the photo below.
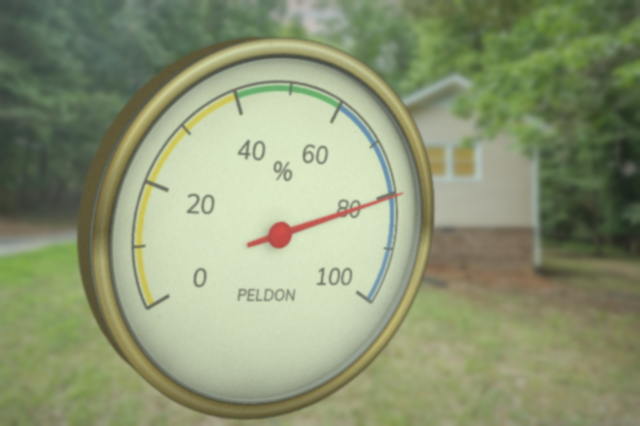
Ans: **80** %
